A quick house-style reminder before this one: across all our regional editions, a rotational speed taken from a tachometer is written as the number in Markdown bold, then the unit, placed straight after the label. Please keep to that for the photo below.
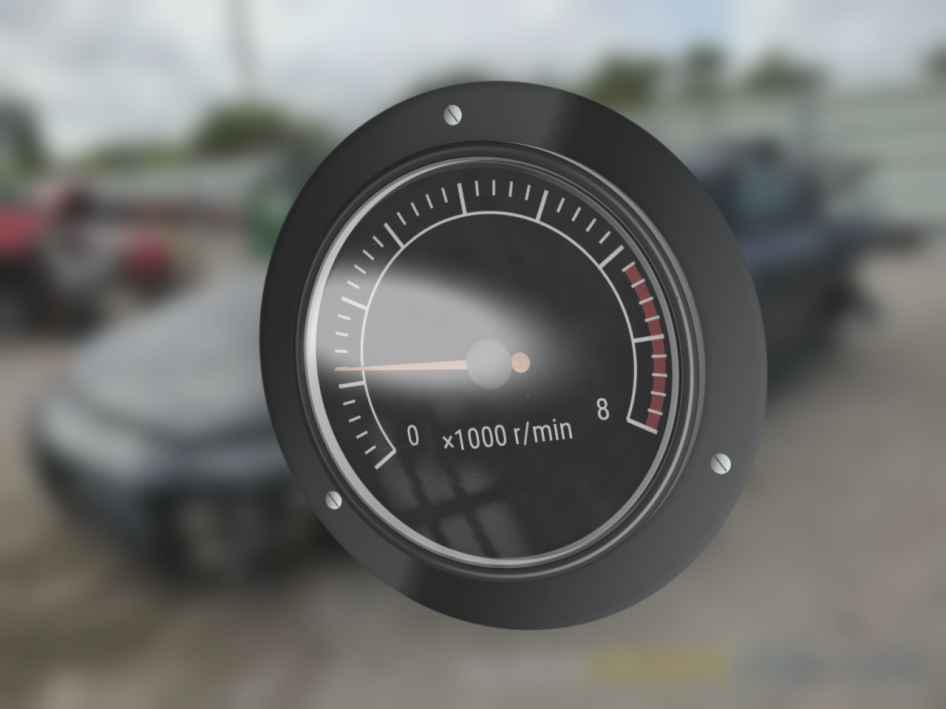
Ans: **1200** rpm
